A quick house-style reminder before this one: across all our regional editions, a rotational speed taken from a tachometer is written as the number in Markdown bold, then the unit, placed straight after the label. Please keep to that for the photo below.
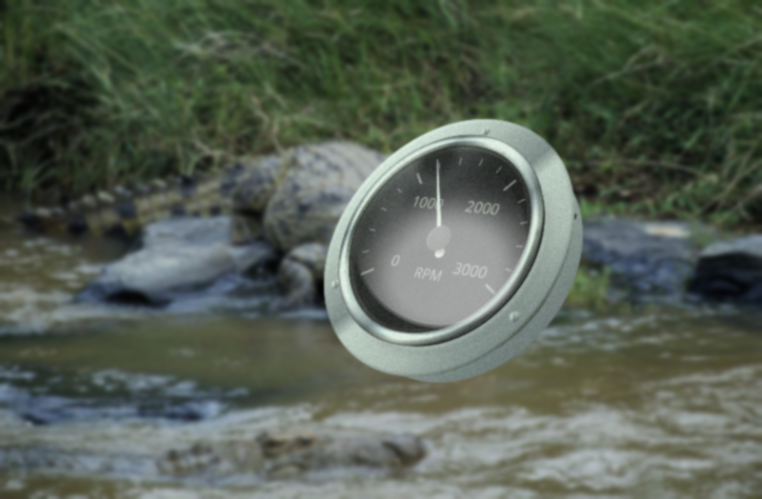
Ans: **1200** rpm
